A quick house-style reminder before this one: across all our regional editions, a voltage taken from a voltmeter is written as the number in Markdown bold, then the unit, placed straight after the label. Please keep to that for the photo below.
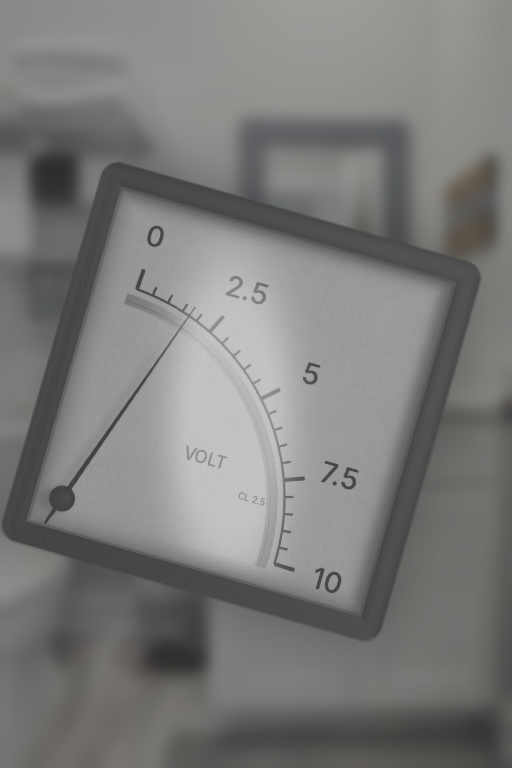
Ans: **1.75** V
